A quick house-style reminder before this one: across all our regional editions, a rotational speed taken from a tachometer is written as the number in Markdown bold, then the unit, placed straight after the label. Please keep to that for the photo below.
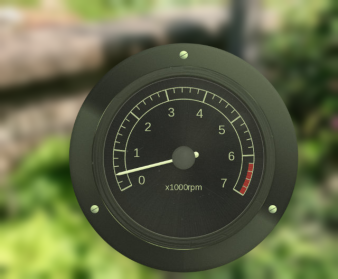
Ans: **400** rpm
